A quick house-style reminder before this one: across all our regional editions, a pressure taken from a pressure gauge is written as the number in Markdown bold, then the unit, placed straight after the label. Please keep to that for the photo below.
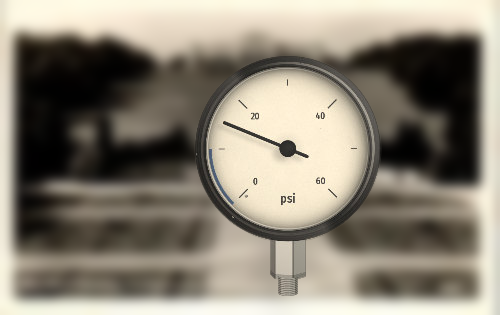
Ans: **15** psi
